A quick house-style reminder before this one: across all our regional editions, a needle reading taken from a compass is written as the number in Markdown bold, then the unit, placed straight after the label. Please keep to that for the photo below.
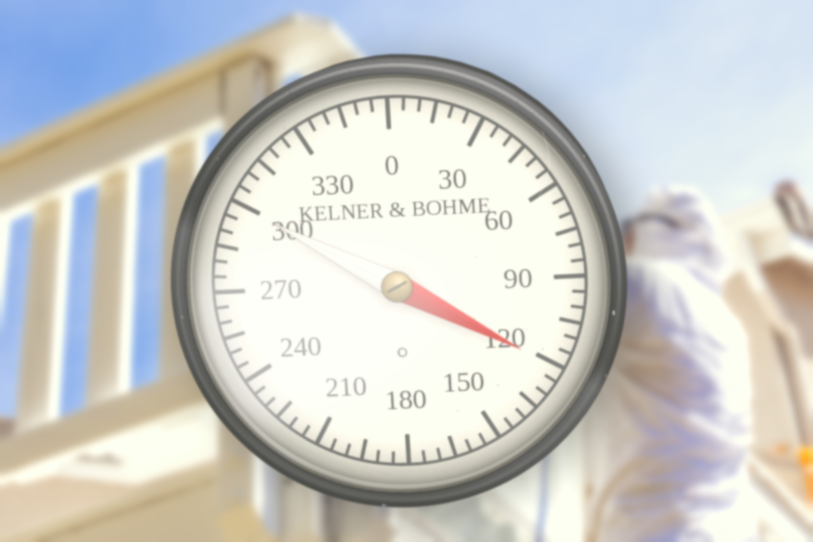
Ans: **120** °
